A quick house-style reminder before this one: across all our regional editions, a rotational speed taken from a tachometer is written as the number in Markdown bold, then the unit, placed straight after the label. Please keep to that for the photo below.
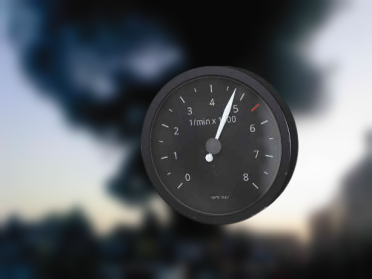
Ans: **4750** rpm
